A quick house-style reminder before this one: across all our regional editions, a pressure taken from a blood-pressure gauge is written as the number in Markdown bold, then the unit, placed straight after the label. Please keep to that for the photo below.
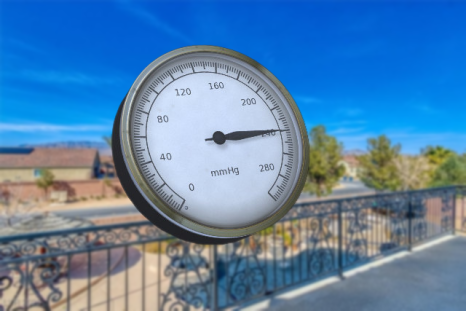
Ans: **240** mmHg
